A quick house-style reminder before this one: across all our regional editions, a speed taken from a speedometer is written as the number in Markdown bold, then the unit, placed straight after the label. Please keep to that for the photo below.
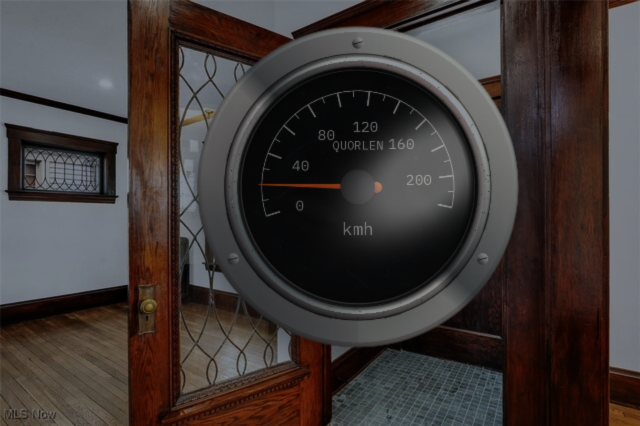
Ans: **20** km/h
